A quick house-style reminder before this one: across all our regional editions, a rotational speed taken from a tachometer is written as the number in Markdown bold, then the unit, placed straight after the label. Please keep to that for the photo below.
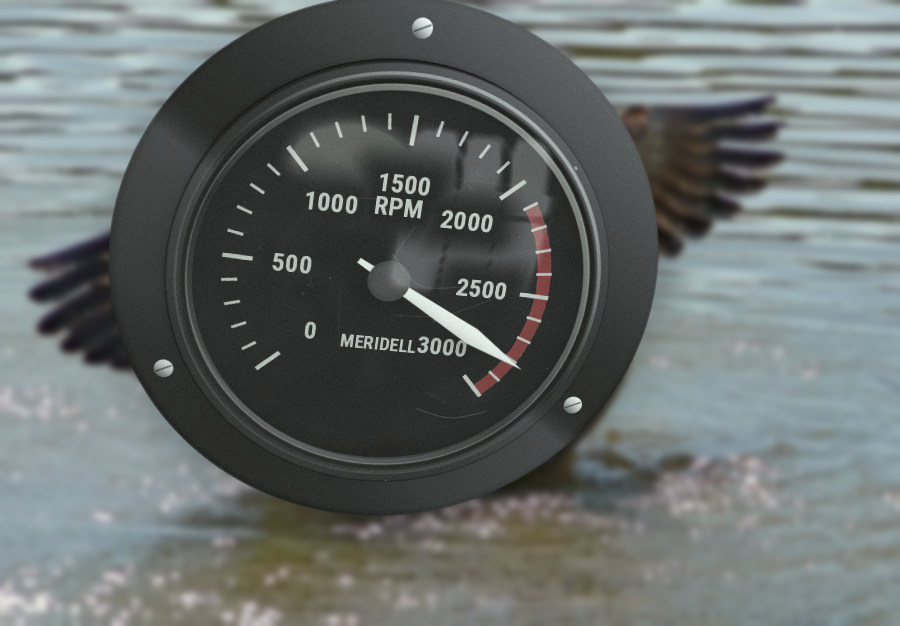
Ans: **2800** rpm
